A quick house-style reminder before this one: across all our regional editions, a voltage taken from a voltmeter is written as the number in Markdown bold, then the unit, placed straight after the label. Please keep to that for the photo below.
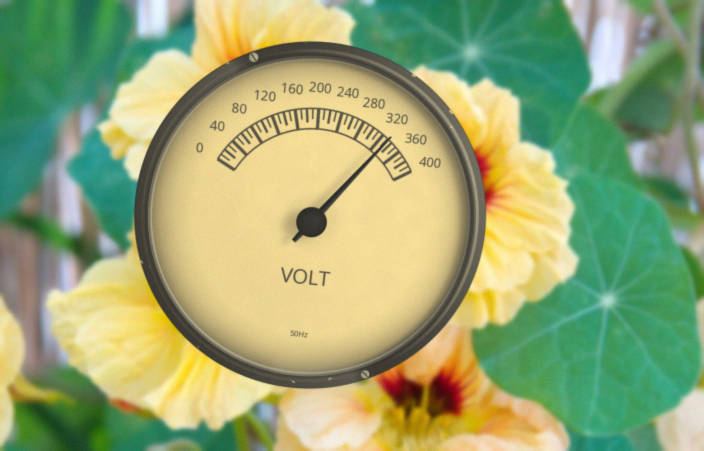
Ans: **330** V
